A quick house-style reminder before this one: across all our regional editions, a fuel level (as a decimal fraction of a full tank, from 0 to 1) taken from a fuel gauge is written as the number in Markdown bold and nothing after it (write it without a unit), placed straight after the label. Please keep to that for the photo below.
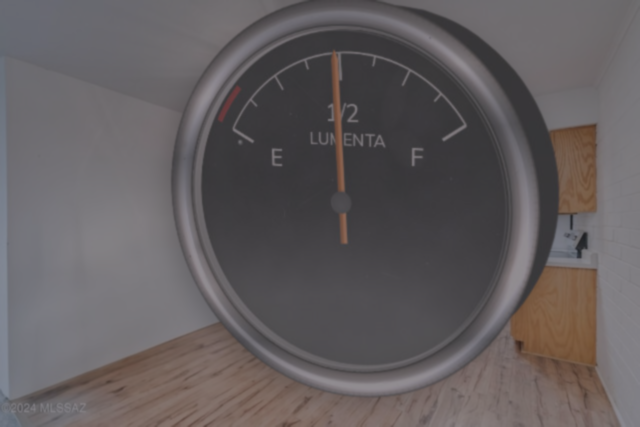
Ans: **0.5**
